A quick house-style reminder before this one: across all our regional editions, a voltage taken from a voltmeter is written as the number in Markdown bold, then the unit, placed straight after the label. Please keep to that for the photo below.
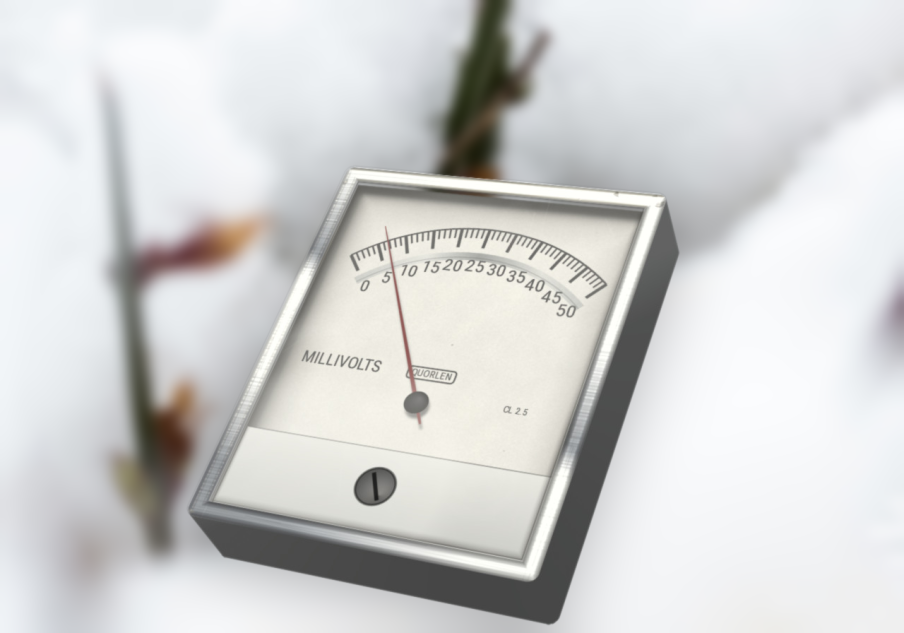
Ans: **7** mV
